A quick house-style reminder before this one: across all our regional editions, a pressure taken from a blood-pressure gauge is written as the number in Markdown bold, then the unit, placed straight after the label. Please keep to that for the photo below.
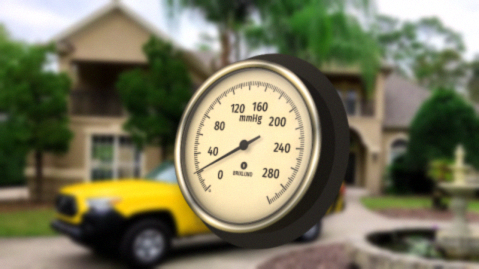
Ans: **20** mmHg
